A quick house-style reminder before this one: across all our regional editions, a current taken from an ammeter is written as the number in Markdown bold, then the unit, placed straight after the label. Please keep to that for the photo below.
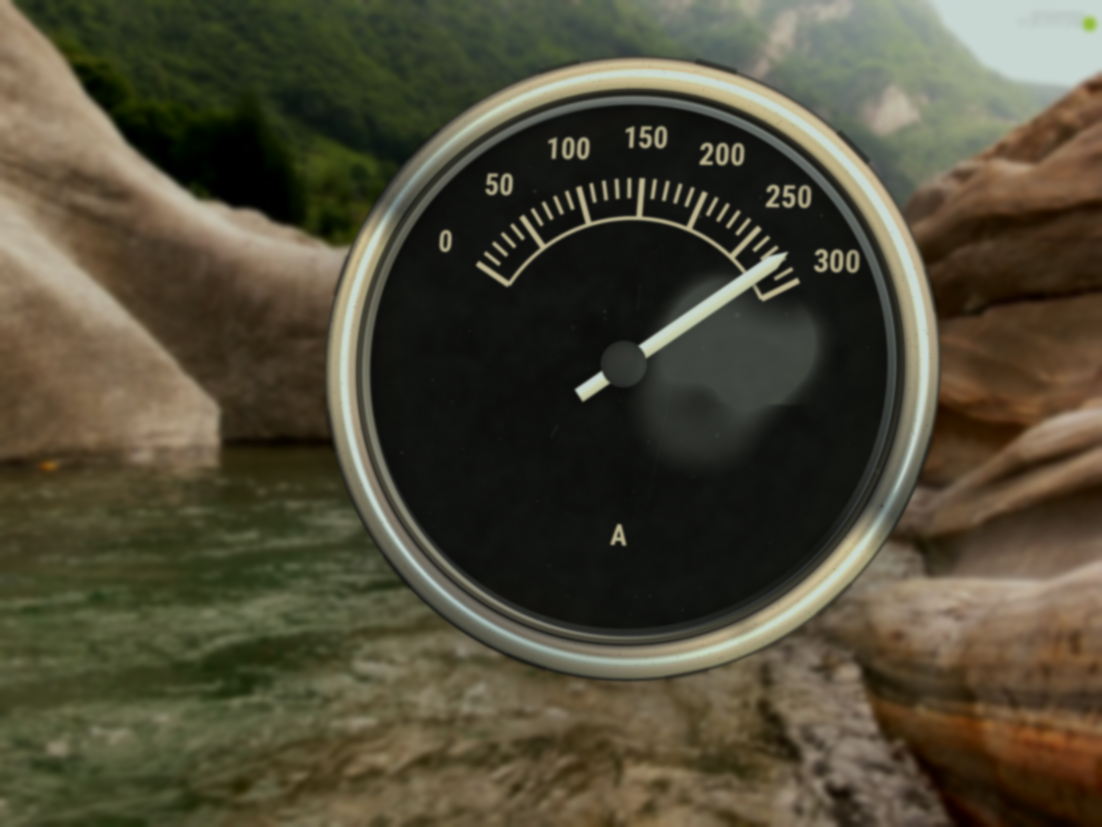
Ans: **280** A
